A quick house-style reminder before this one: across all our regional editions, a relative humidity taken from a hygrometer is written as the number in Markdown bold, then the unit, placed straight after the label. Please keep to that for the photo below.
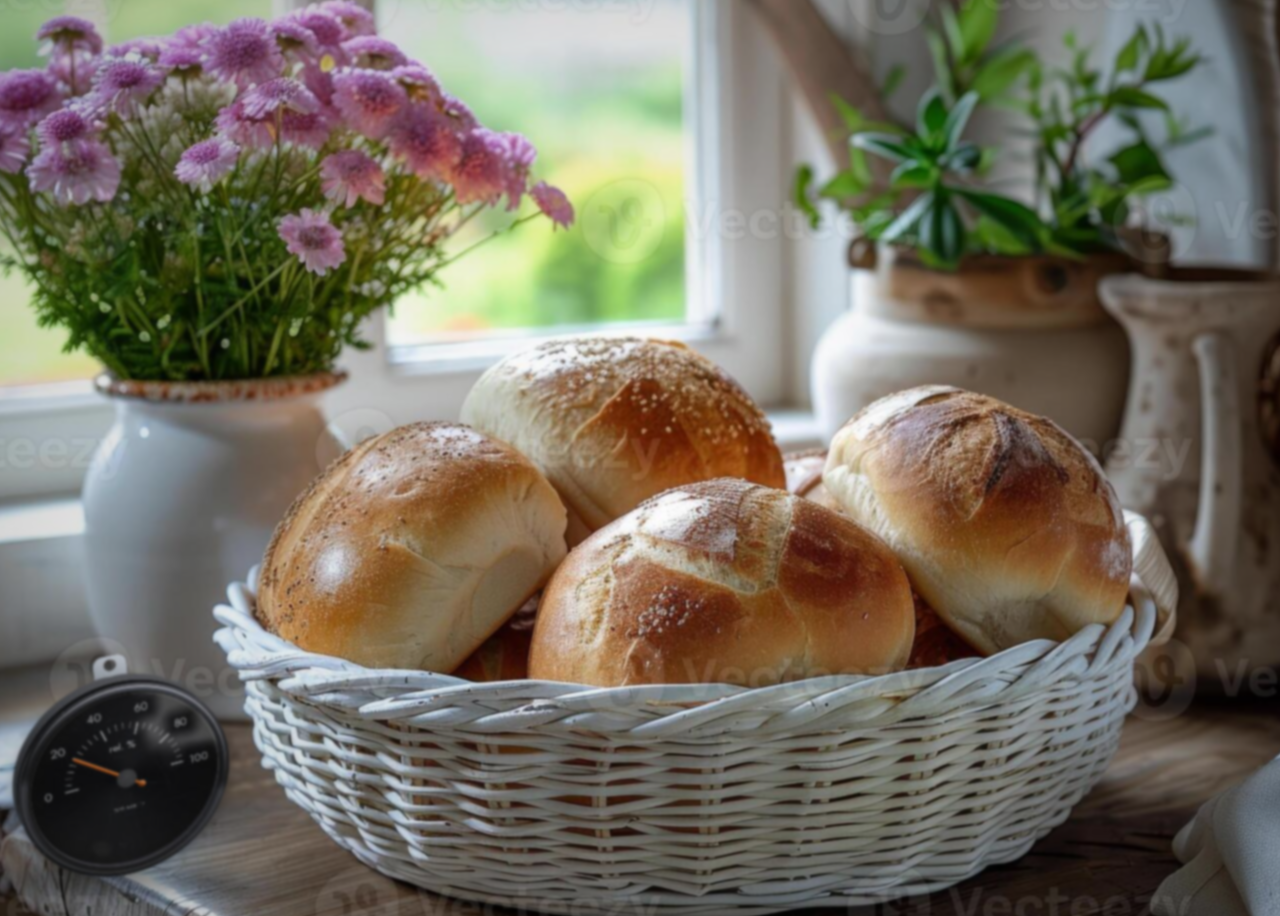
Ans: **20** %
